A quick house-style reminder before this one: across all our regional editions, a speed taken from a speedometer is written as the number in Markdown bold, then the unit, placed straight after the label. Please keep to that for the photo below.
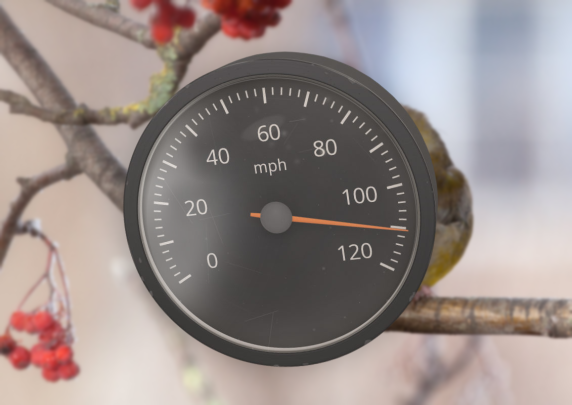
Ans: **110** mph
